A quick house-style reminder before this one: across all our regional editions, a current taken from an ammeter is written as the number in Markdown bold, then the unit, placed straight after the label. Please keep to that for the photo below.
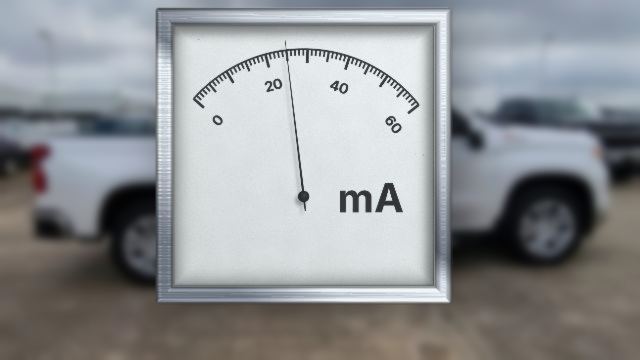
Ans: **25** mA
